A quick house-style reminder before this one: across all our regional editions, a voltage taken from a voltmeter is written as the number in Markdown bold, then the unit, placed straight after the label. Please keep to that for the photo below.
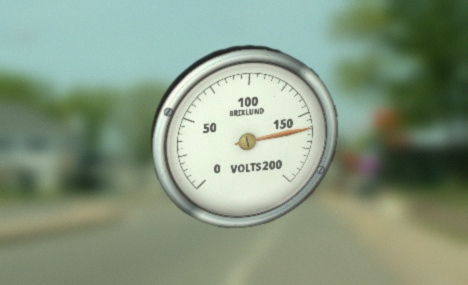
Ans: **160** V
